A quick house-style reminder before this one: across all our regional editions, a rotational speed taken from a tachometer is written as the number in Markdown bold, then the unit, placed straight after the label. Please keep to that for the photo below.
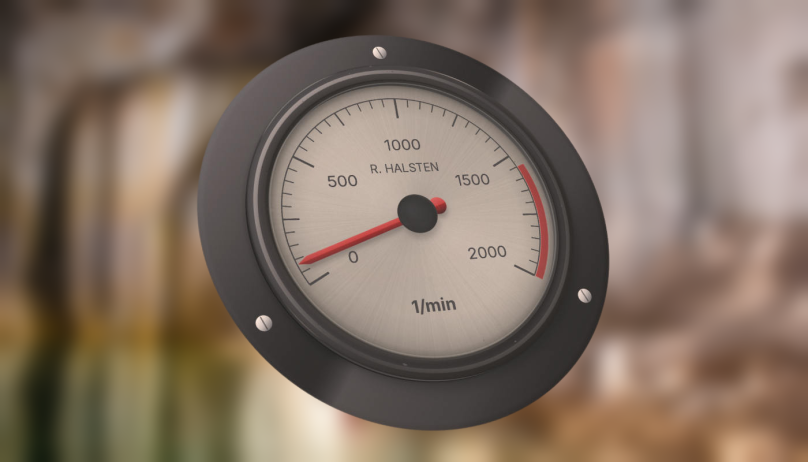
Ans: **75** rpm
